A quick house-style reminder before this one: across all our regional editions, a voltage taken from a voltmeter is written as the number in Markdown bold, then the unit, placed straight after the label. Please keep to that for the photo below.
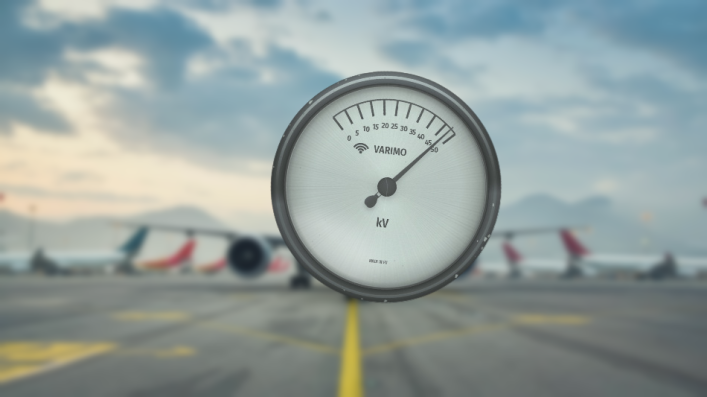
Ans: **47.5** kV
